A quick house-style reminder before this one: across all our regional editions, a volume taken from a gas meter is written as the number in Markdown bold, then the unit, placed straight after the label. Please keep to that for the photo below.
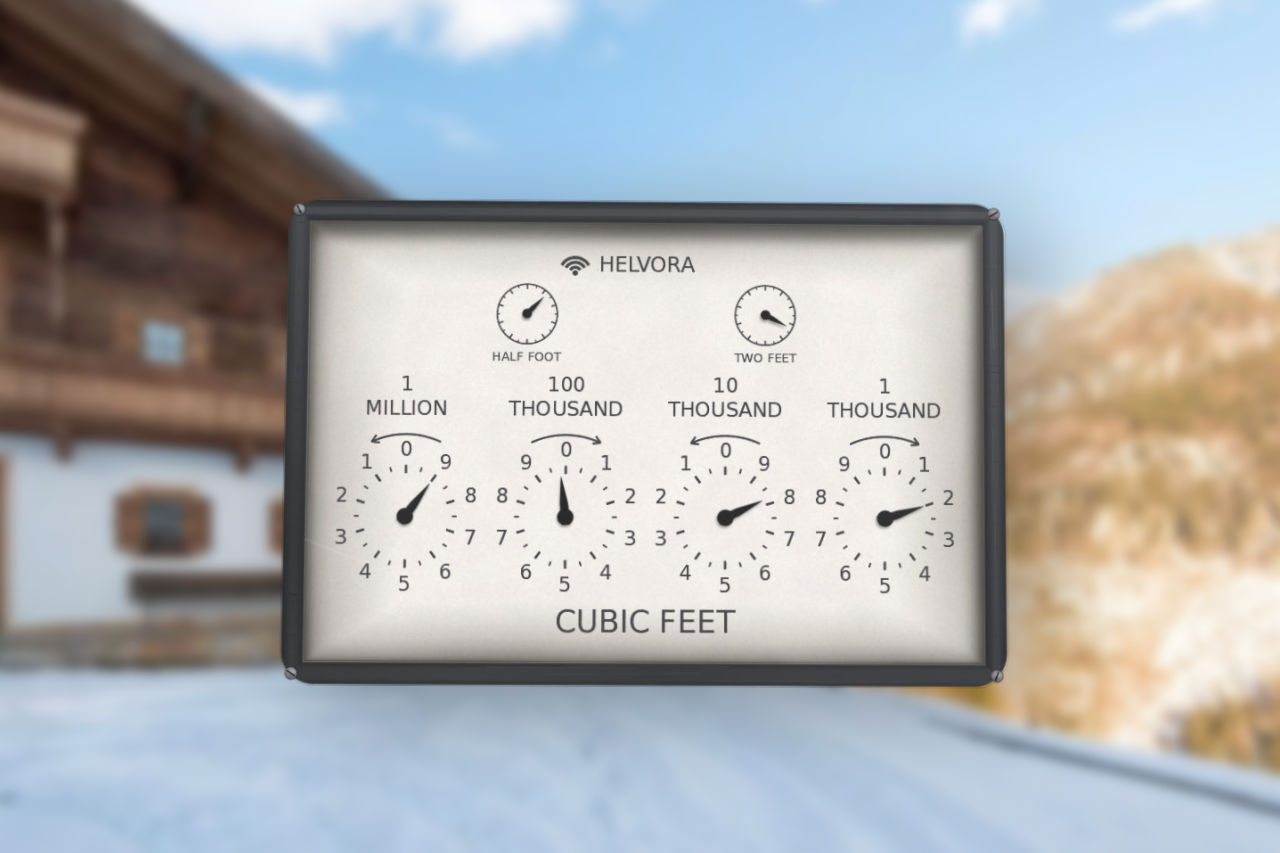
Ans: **898200** ft³
